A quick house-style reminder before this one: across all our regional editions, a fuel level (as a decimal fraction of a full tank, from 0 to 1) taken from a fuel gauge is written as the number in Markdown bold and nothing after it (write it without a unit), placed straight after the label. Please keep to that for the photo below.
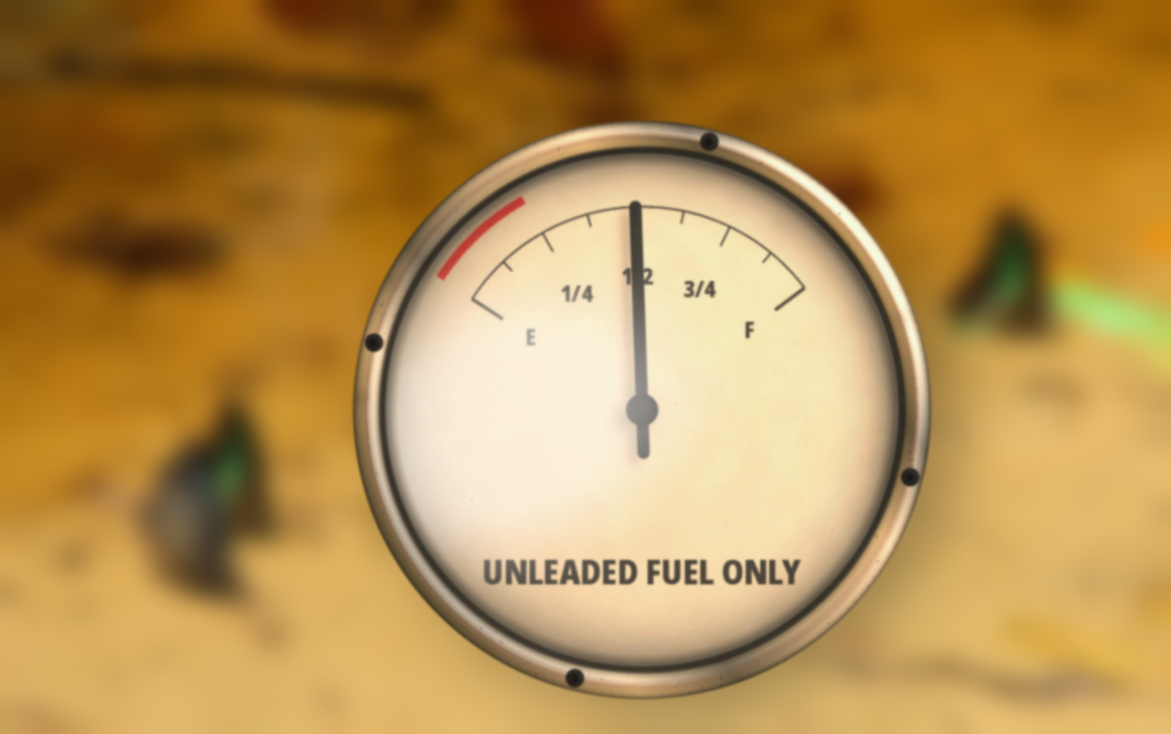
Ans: **0.5**
